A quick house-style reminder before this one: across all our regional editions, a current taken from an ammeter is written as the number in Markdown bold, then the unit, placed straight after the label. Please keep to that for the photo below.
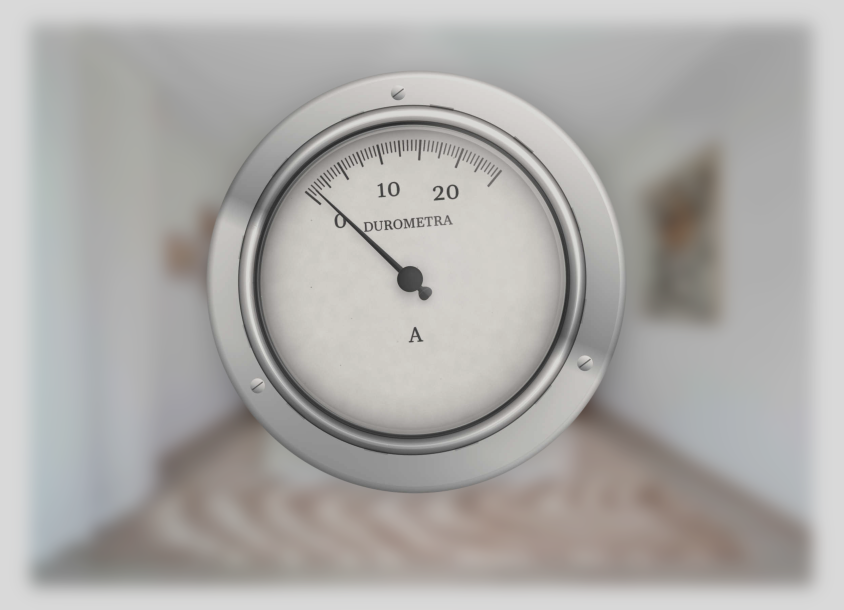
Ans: **1** A
